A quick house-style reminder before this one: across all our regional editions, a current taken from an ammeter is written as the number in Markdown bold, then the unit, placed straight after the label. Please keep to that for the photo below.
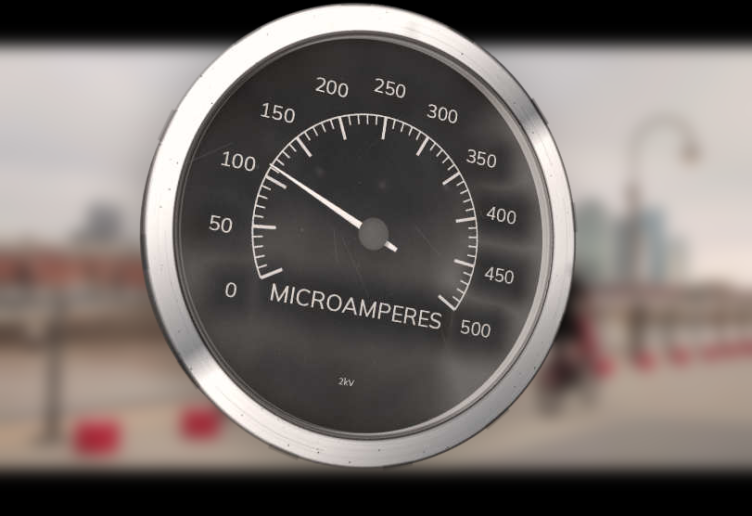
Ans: **110** µA
